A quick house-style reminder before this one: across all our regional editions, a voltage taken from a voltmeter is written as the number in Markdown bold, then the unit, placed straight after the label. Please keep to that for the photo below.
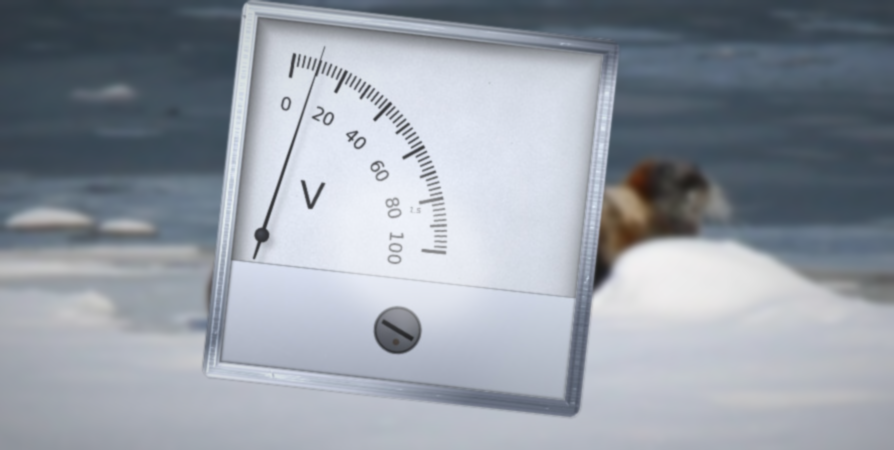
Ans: **10** V
